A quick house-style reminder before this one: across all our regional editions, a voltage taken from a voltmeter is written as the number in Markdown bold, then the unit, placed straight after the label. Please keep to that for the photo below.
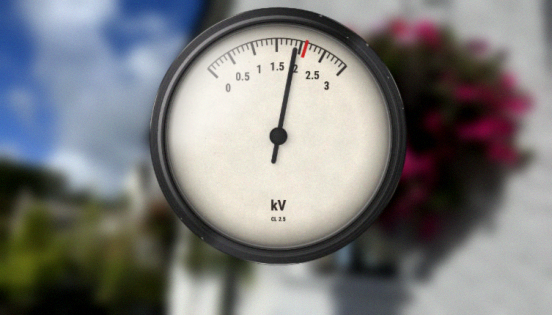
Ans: **1.9** kV
